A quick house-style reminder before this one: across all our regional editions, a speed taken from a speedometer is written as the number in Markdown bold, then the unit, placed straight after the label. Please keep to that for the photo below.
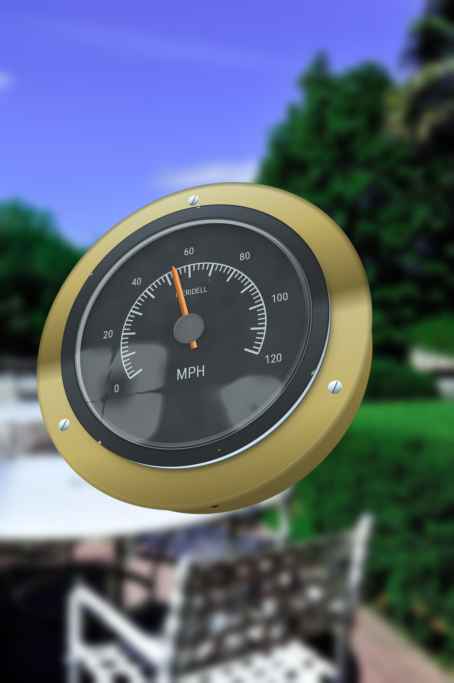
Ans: **54** mph
